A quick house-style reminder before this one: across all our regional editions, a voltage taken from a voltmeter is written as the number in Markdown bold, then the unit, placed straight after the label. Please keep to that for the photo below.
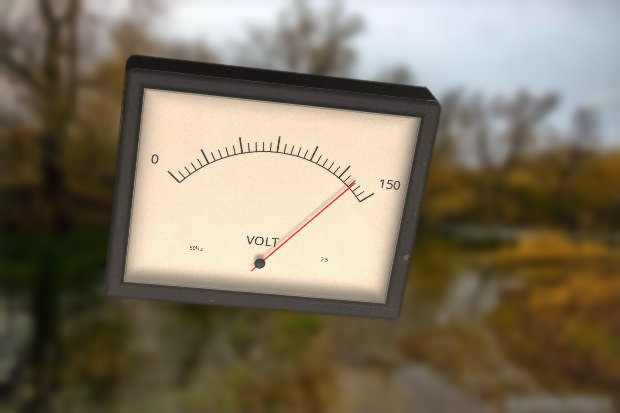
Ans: **135** V
